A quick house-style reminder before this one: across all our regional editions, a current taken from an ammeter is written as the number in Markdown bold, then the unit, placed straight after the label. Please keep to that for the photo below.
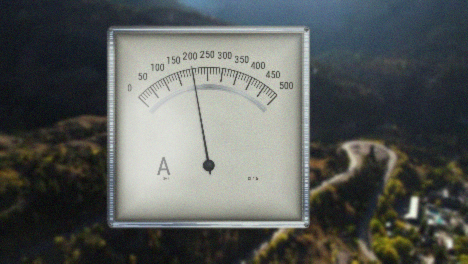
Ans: **200** A
